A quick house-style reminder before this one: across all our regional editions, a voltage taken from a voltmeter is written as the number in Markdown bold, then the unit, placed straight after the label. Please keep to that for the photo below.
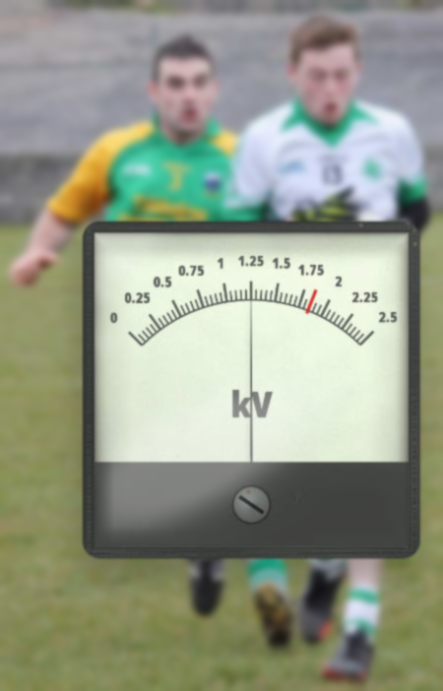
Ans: **1.25** kV
